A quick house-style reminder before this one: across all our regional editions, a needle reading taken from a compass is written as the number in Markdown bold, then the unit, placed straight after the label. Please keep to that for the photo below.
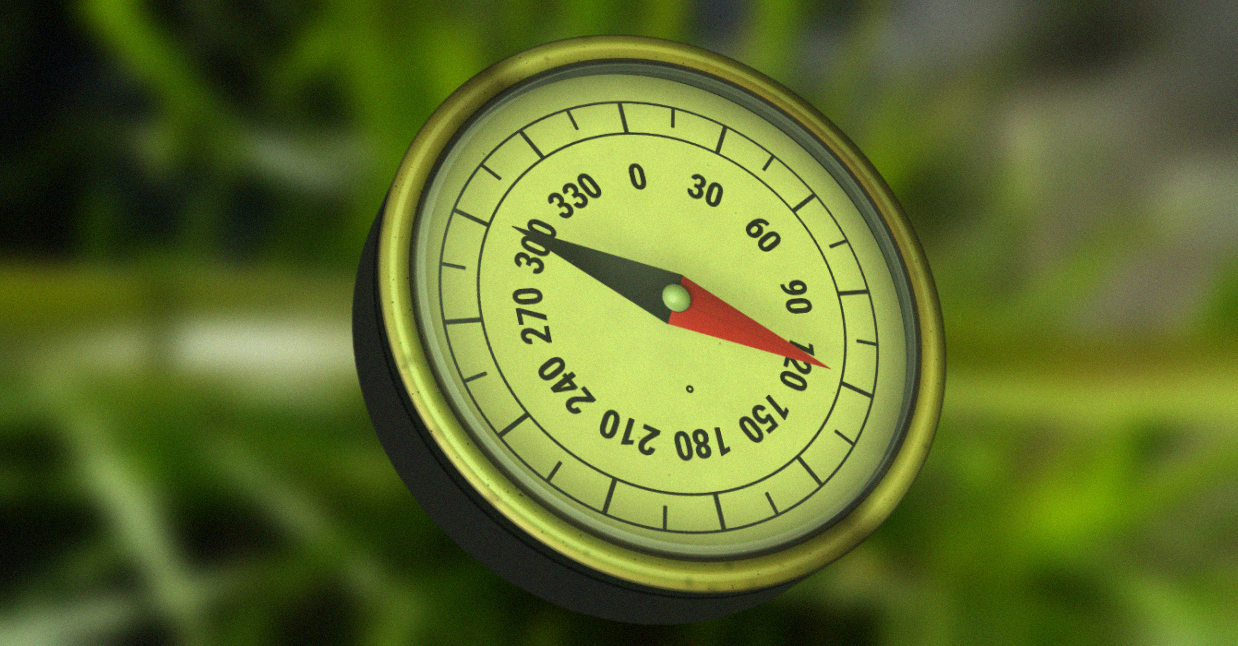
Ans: **120** °
